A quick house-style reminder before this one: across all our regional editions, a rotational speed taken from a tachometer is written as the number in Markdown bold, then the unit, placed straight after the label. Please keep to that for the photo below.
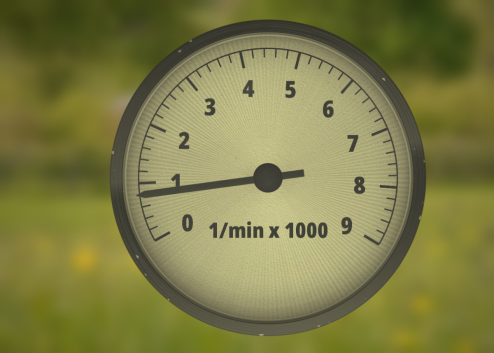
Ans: **800** rpm
